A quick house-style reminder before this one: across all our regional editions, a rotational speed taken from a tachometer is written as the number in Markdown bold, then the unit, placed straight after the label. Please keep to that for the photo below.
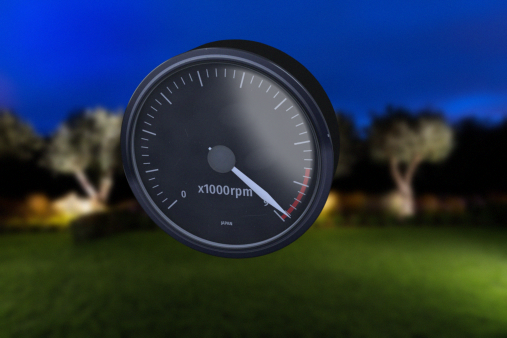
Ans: **8800** rpm
